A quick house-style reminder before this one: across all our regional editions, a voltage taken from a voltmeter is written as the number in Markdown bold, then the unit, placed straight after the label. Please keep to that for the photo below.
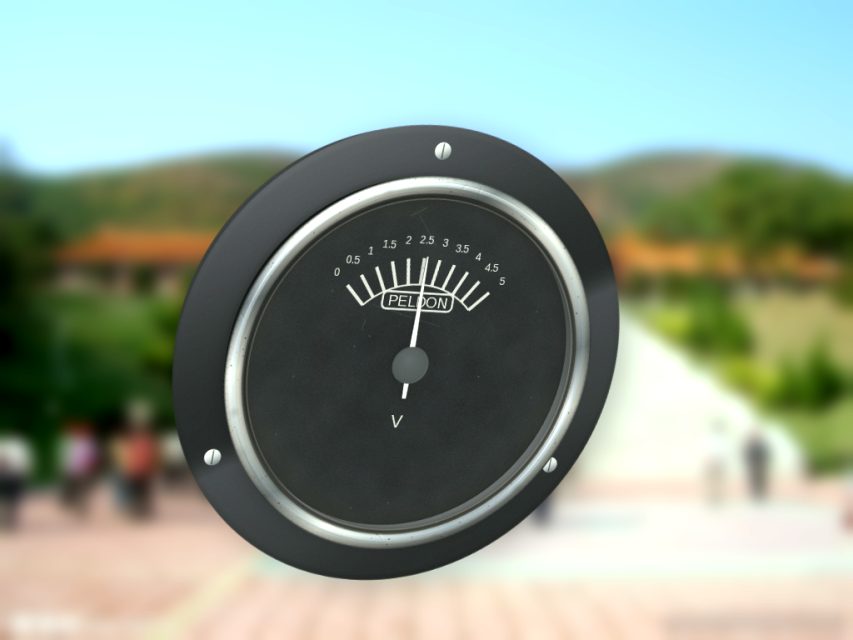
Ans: **2.5** V
